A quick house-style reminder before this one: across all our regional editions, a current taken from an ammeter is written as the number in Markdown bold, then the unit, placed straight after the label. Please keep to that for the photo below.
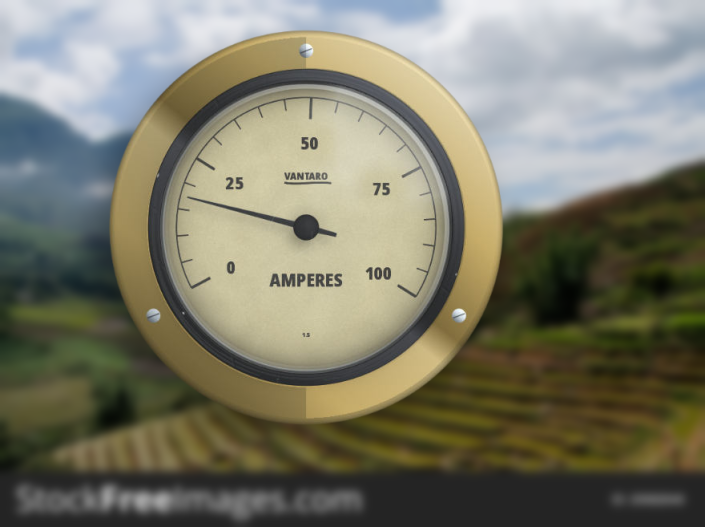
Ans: **17.5** A
